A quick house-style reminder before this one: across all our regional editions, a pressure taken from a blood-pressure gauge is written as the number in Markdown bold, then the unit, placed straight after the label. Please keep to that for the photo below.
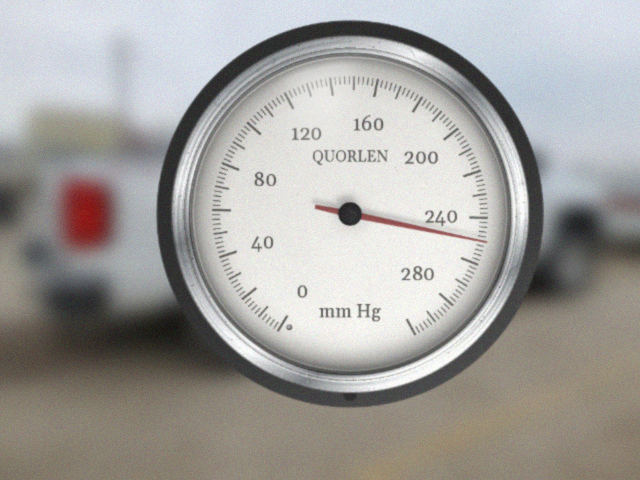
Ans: **250** mmHg
